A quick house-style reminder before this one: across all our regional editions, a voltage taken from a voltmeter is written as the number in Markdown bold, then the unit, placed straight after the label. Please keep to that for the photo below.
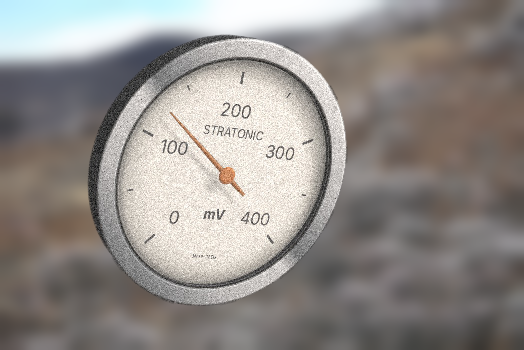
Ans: **125** mV
